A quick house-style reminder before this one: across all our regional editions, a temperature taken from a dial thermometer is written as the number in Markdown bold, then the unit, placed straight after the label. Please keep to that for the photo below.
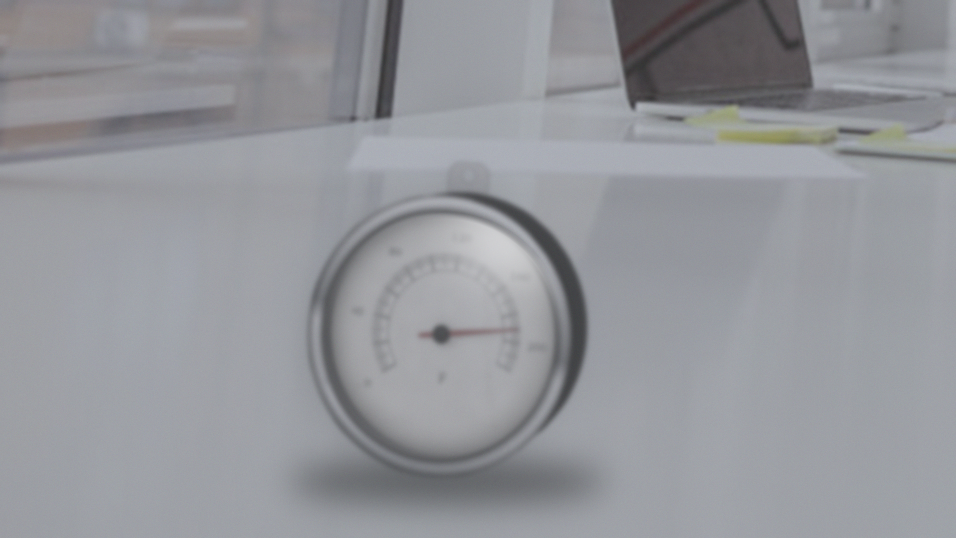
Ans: **190** °F
